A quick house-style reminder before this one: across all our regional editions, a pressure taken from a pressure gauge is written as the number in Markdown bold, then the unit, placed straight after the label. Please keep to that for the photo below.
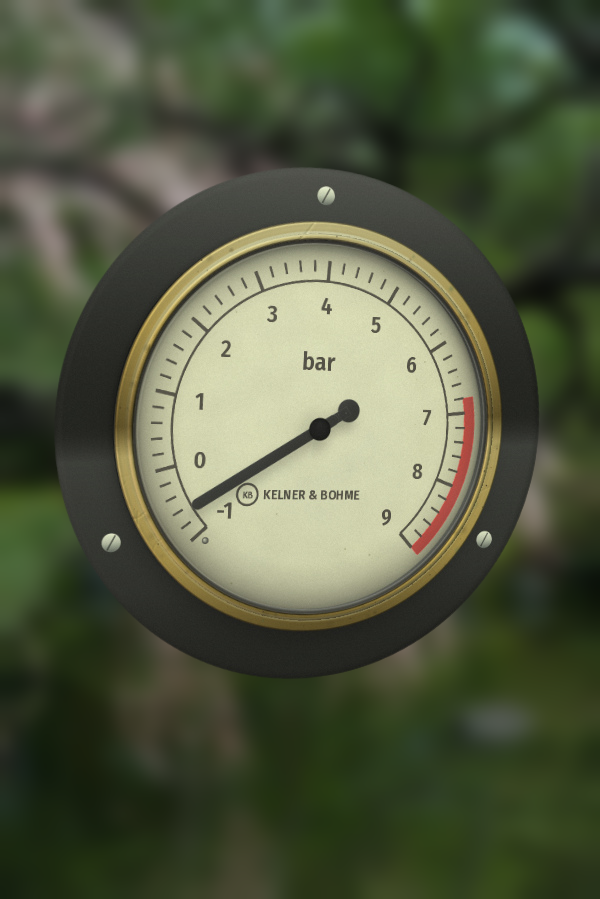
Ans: **-0.6** bar
